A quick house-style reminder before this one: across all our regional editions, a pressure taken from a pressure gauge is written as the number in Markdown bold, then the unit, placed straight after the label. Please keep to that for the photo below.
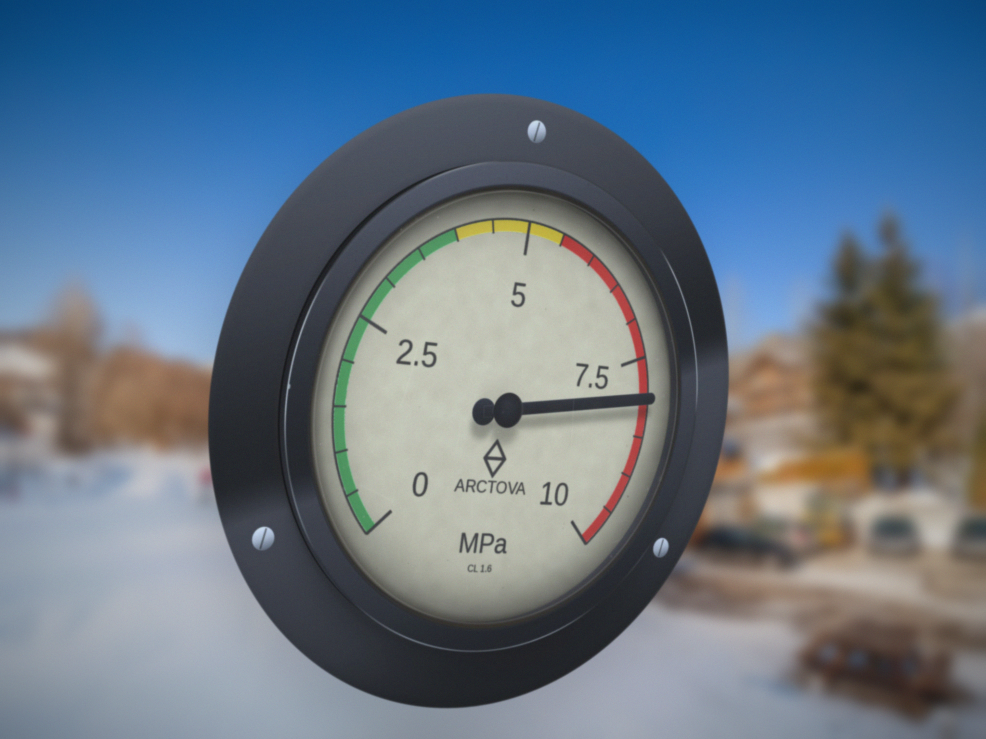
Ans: **8** MPa
